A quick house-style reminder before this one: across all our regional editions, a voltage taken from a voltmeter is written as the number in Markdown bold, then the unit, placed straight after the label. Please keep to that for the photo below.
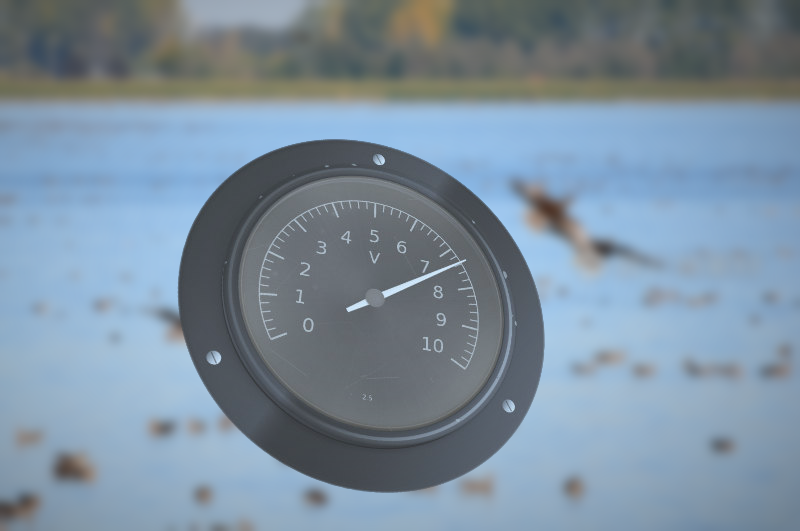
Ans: **7.4** V
